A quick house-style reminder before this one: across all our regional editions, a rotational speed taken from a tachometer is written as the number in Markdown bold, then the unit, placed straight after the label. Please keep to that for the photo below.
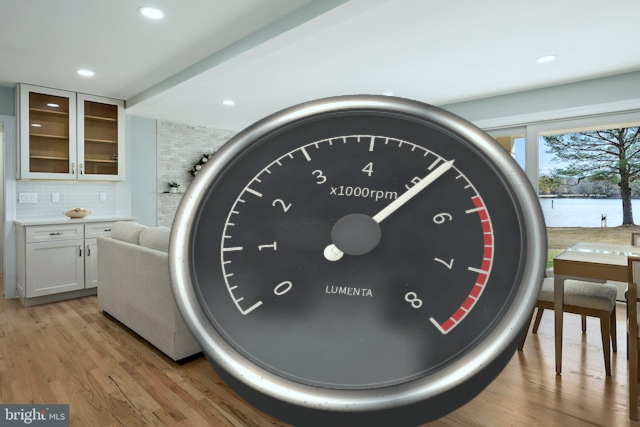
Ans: **5200** rpm
